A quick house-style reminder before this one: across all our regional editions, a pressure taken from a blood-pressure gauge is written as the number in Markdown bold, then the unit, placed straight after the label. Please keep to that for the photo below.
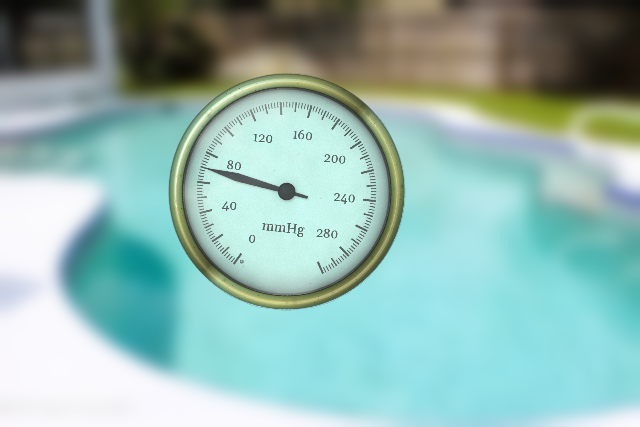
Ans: **70** mmHg
